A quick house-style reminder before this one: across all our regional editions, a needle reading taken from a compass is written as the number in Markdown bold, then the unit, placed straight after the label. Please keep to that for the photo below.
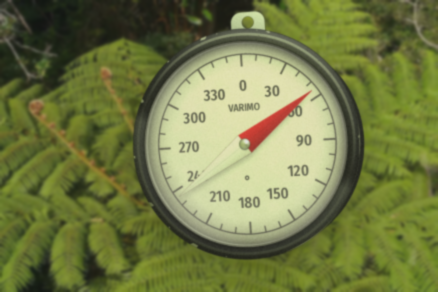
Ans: **55** °
